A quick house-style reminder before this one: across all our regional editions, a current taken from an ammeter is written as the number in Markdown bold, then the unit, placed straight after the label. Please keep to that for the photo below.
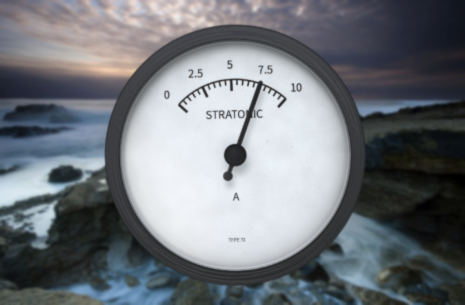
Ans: **7.5** A
